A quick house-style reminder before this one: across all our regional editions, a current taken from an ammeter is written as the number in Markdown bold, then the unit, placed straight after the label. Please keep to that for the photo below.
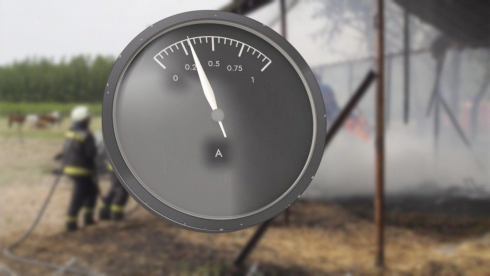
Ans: **0.3** A
